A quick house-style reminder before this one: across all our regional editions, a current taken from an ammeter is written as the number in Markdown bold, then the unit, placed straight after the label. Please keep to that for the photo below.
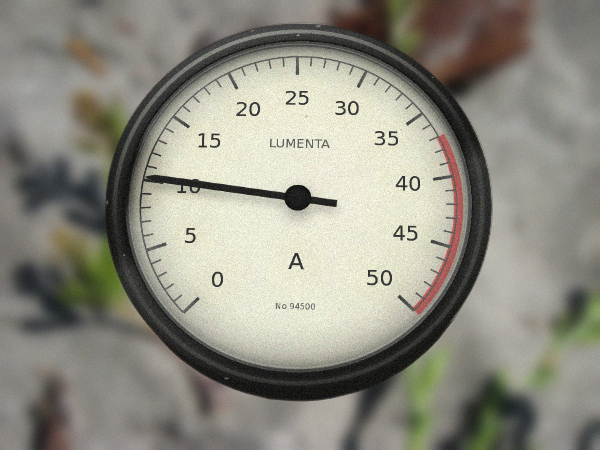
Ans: **10** A
